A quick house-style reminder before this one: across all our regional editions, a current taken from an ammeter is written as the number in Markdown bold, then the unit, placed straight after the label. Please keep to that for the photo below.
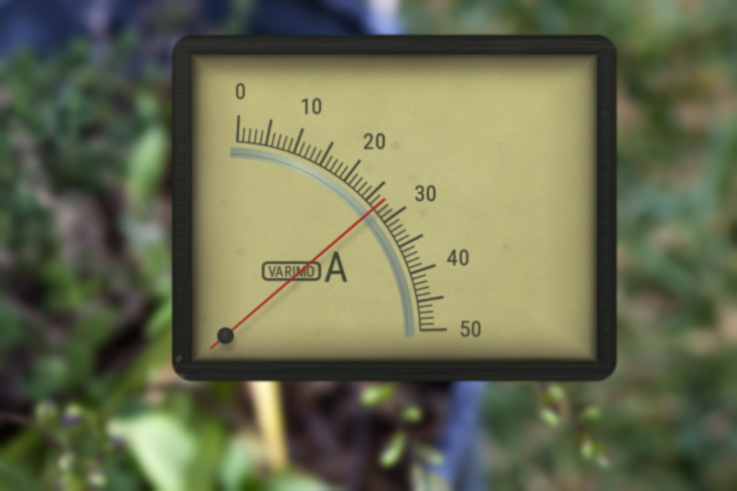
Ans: **27** A
